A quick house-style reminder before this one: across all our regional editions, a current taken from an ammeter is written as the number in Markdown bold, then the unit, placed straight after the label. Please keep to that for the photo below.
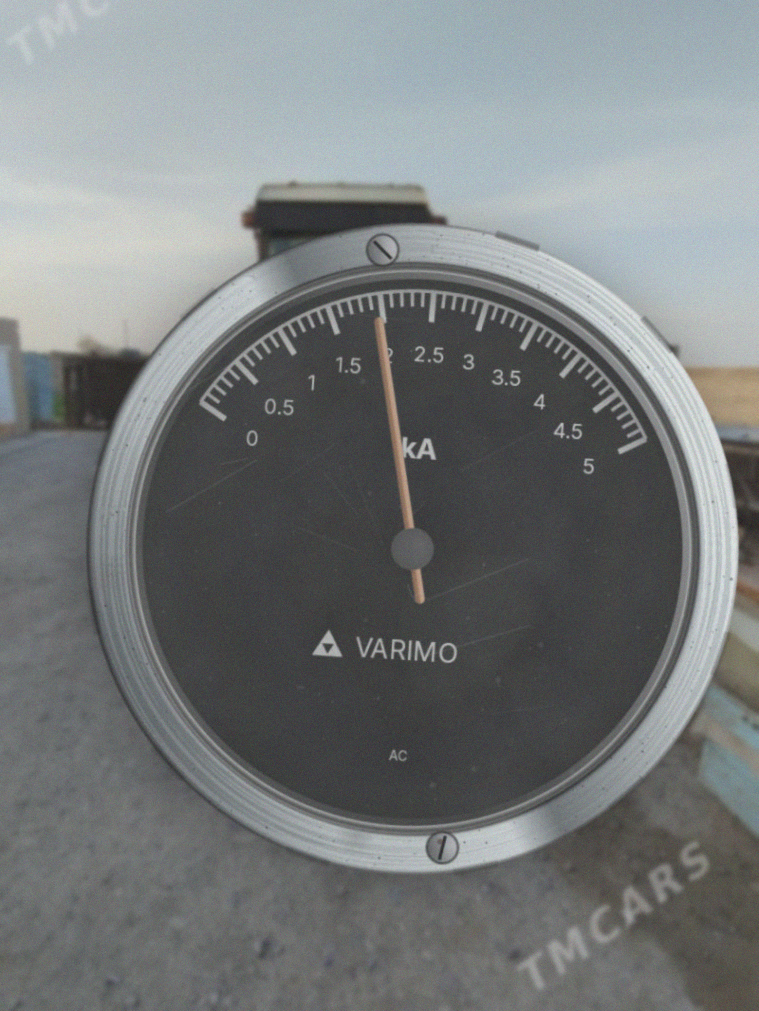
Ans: **1.95** kA
